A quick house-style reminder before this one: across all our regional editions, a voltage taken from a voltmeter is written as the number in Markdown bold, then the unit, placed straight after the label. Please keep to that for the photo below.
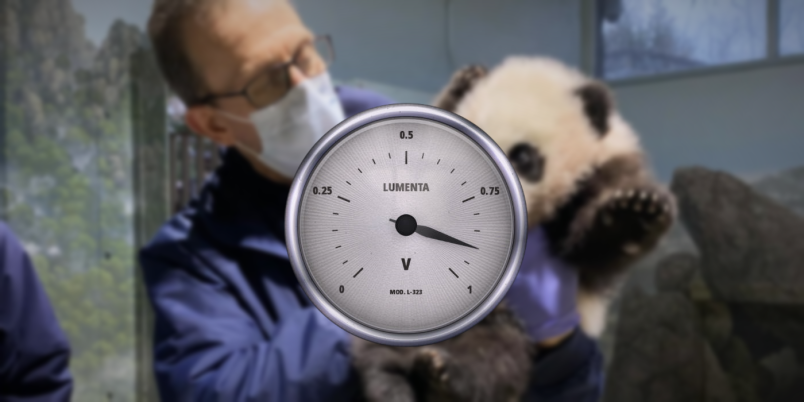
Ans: **0.9** V
